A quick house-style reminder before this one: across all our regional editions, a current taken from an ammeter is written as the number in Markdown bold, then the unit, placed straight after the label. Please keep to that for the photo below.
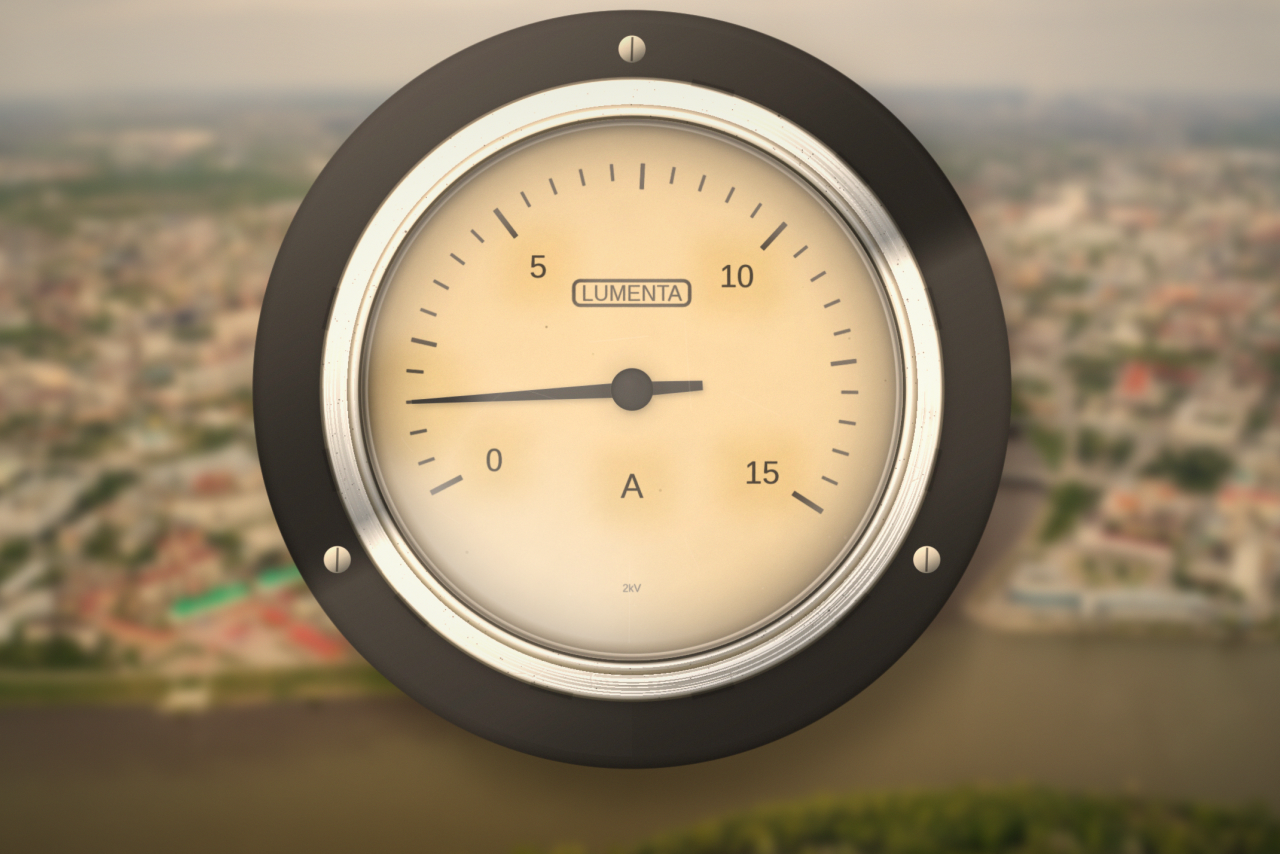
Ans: **1.5** A
